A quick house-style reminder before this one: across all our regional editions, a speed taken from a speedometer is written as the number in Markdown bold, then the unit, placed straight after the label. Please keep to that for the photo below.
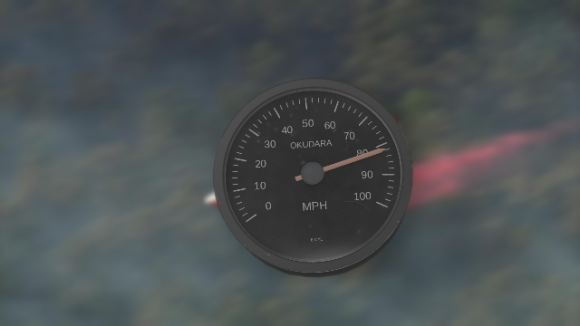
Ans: **82** mph
